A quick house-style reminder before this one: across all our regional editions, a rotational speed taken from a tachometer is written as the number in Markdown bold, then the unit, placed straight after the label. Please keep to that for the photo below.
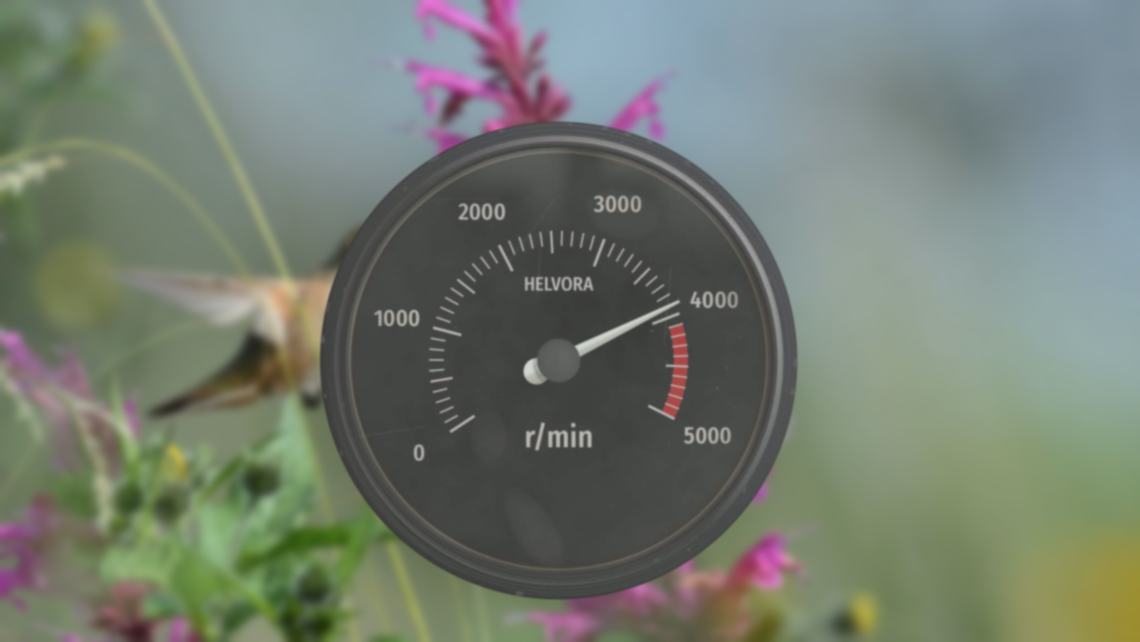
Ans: **3900** rpm
